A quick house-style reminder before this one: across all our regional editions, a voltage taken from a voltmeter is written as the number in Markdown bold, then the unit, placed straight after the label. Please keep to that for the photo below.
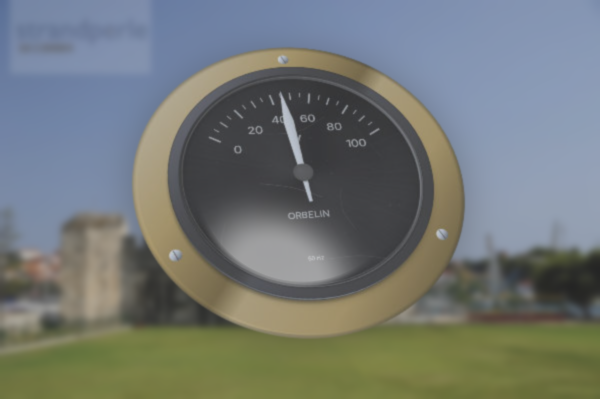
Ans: **45** V
